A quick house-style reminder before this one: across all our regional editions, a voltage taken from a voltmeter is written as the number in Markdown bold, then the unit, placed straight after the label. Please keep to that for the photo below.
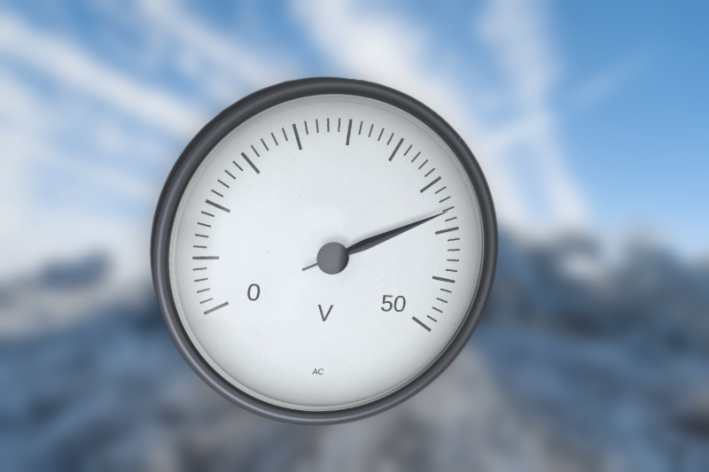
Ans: **38** V
